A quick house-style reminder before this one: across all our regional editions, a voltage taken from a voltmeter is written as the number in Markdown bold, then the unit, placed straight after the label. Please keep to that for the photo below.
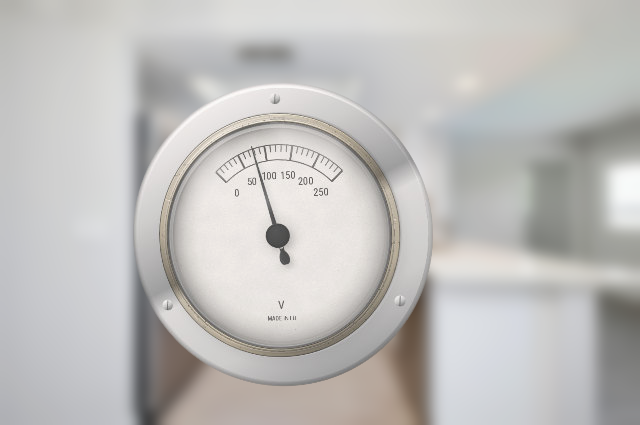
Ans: **80** V
